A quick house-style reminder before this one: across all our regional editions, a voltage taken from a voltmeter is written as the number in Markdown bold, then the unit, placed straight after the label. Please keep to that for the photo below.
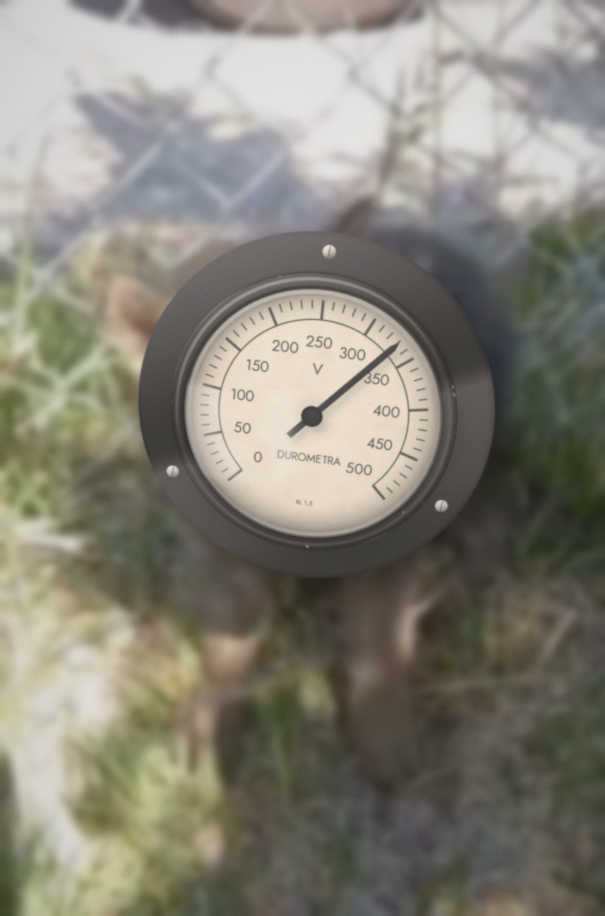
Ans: **330** V
